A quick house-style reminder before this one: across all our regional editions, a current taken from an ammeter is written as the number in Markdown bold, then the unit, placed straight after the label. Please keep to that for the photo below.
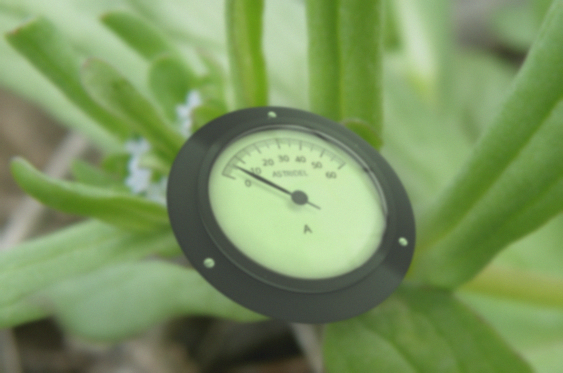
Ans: **5** A
